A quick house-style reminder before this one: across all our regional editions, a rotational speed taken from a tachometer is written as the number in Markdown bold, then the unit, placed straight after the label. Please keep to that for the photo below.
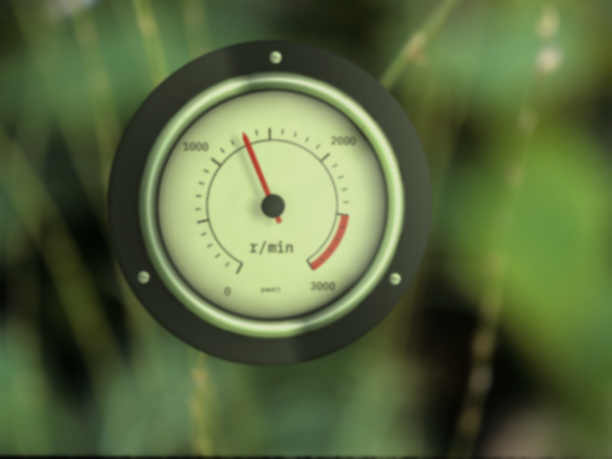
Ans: **1300** rpm
